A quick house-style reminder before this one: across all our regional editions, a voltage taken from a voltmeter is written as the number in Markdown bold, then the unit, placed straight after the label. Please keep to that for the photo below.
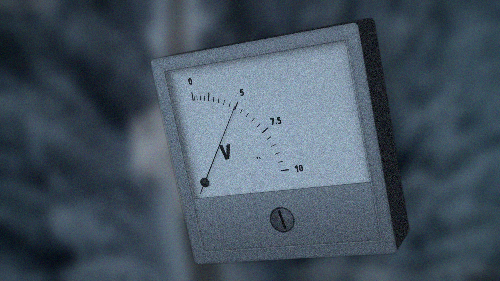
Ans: **5** V
